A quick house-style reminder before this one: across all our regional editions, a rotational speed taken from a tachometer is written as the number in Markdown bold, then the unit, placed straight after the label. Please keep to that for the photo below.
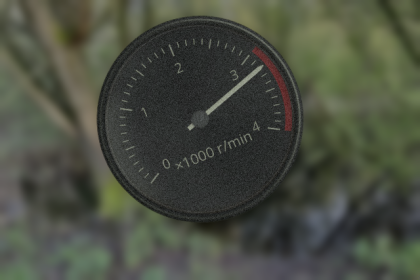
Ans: **3200** rpm
